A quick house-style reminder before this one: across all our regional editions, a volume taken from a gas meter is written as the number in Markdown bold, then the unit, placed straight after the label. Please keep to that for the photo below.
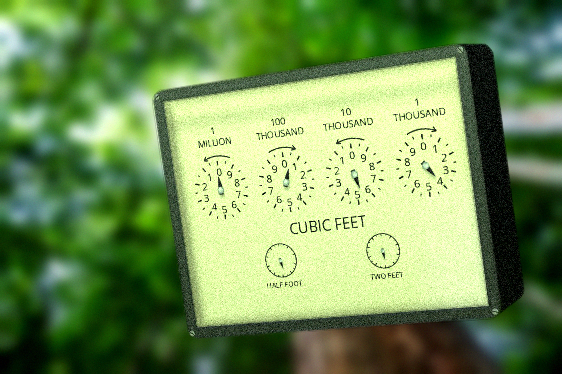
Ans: **5400** ft³
